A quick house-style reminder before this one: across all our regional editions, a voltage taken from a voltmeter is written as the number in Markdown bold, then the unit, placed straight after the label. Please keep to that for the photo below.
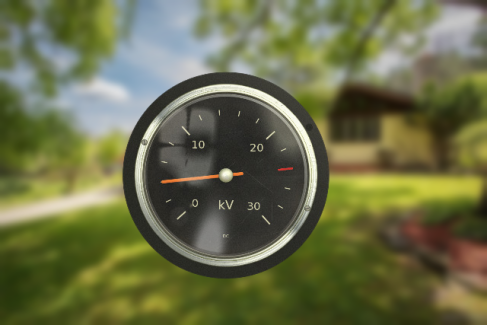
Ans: **4** kV
